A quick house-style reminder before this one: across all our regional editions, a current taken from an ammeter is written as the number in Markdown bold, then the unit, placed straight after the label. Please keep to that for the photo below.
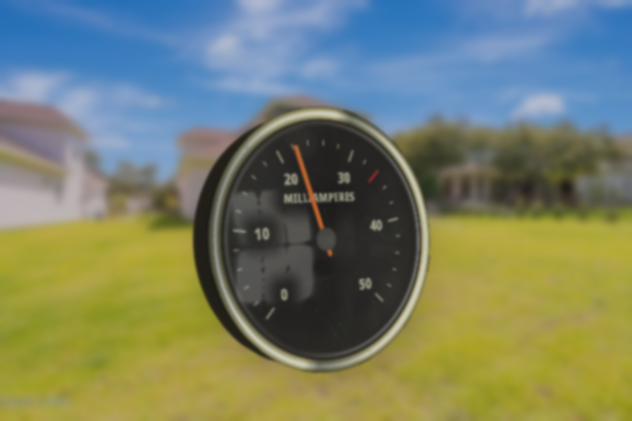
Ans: **22** mA
